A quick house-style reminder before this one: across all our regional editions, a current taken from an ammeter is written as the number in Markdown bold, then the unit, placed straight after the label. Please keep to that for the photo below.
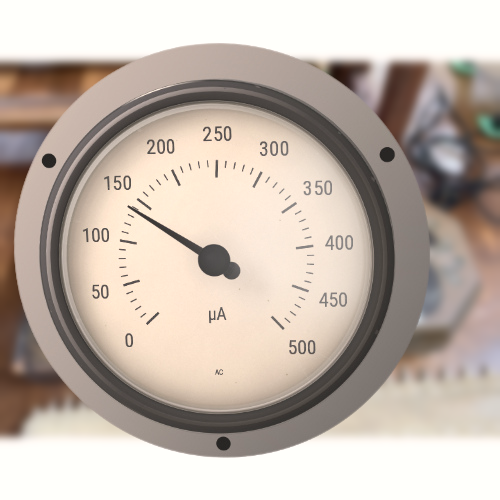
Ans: **140** µA
